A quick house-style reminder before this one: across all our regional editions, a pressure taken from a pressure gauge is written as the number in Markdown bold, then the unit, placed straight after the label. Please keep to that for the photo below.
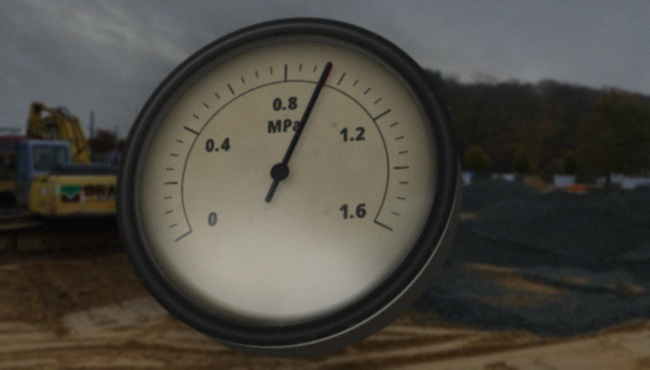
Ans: **0.95** MPa
